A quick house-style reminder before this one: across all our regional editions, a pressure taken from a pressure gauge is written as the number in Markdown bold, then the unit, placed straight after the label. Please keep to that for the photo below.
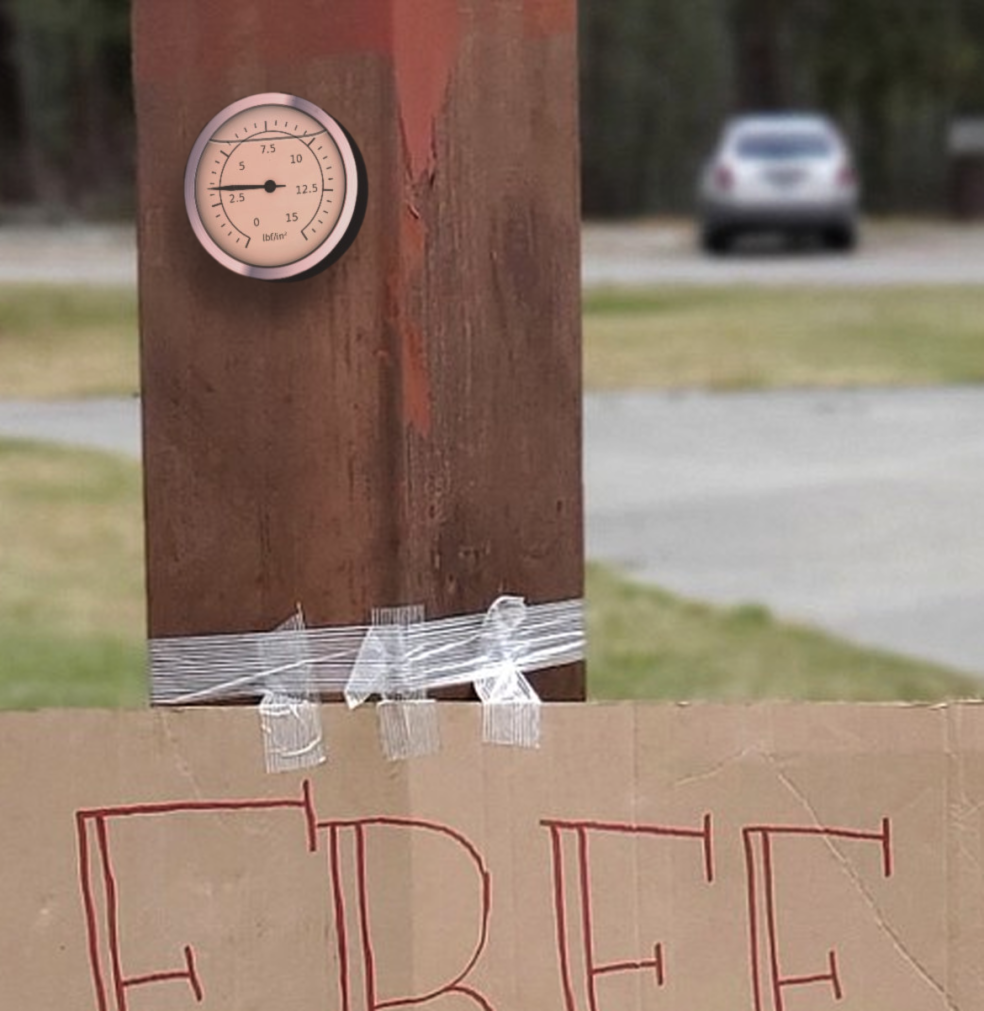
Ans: **3.25** psi
